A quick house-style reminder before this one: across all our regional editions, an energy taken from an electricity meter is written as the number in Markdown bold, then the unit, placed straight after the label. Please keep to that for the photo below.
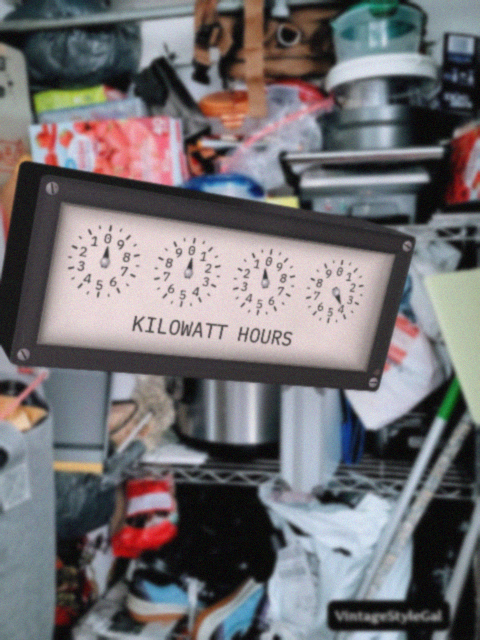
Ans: **4** kWh
